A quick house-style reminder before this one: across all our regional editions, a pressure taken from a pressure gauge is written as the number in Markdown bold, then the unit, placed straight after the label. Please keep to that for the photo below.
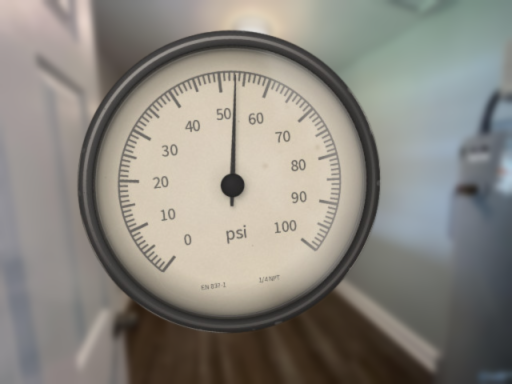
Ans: **53** psi
